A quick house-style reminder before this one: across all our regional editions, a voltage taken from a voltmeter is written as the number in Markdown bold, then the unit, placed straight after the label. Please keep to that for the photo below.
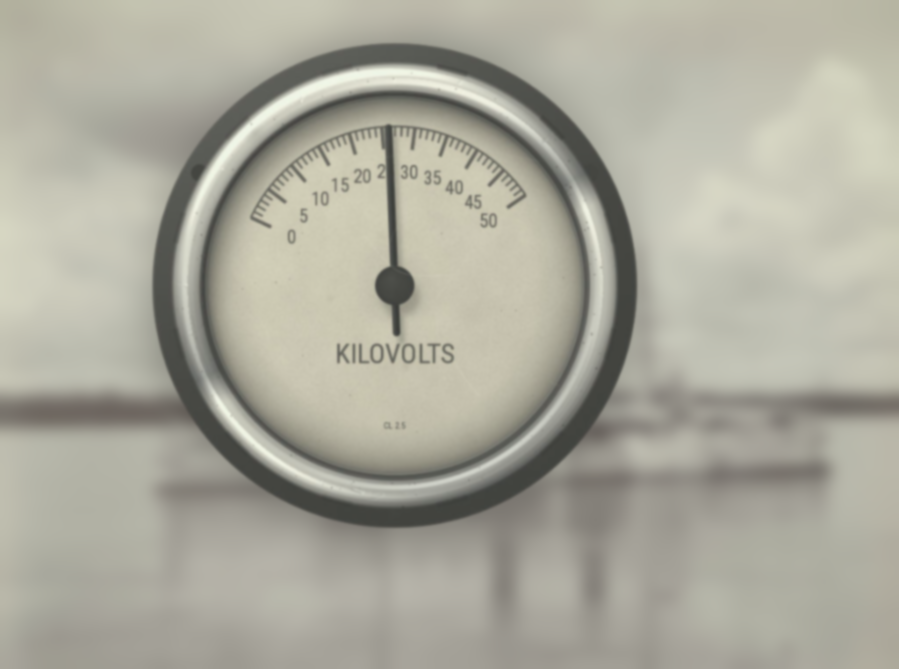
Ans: **26** kV
